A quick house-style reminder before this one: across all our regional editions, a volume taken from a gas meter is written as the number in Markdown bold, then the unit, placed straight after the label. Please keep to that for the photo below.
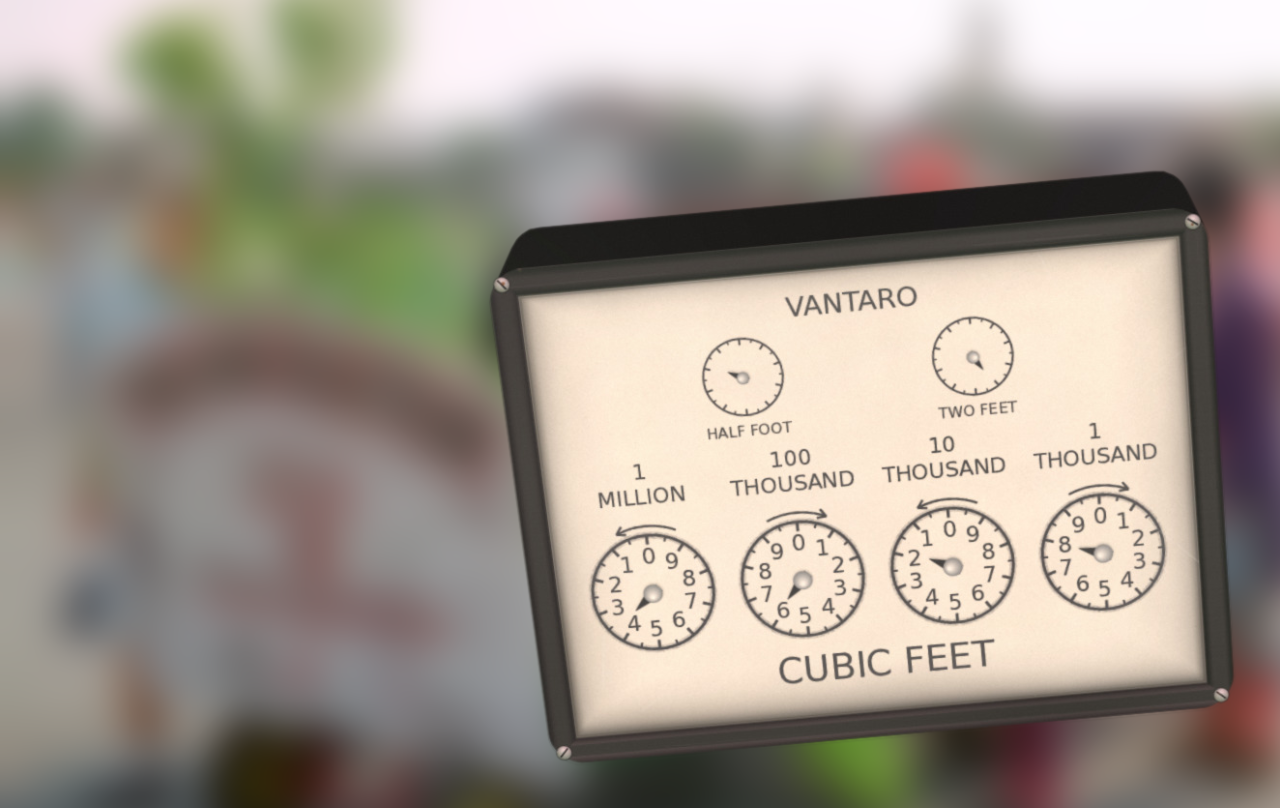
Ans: **361800** ft³
